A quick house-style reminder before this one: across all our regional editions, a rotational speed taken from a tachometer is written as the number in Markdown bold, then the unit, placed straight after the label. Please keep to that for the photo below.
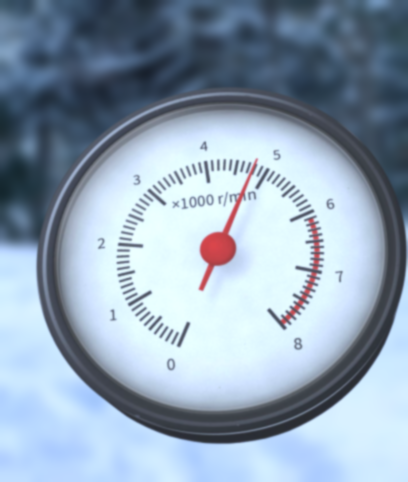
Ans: **4800** rpm
